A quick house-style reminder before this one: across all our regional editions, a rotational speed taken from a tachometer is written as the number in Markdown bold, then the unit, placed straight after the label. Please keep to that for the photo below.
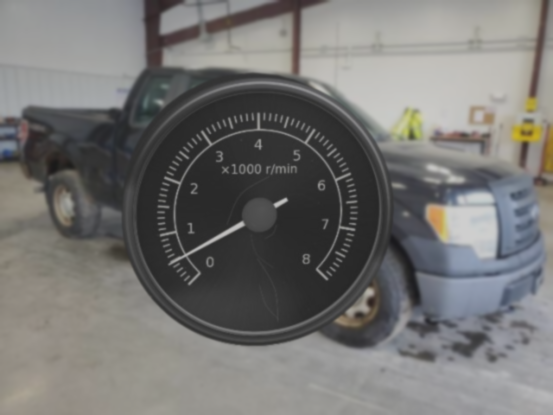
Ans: **500** rpm
